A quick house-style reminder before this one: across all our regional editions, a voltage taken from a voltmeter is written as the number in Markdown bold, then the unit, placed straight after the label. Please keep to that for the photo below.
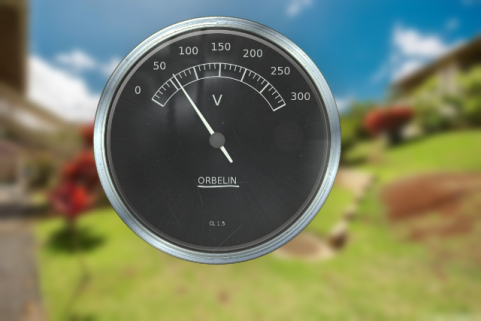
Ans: **60** V
